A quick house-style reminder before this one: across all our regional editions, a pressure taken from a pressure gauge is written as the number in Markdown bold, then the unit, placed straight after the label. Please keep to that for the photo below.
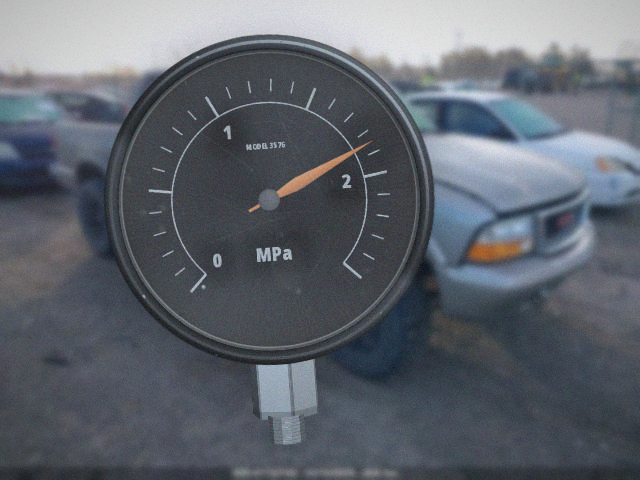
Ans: **1.85** MPa
